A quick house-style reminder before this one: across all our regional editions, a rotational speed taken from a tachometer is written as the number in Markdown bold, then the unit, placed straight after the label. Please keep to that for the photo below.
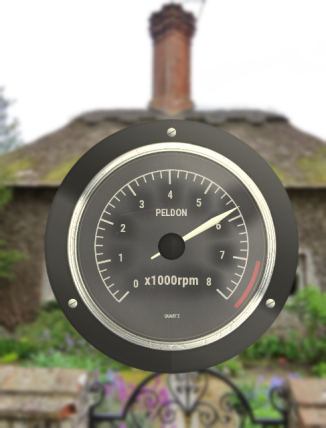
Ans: **5800** rpm
